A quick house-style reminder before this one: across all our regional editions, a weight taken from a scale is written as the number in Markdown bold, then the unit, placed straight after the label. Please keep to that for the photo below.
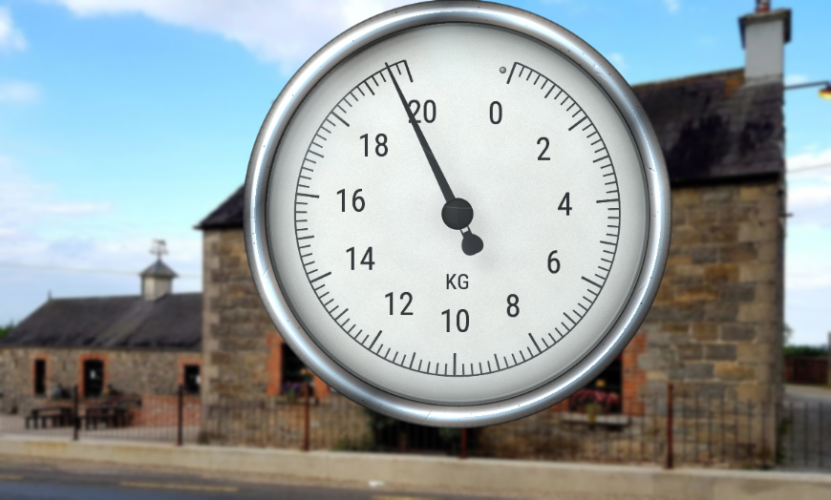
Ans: **19.6** kg
